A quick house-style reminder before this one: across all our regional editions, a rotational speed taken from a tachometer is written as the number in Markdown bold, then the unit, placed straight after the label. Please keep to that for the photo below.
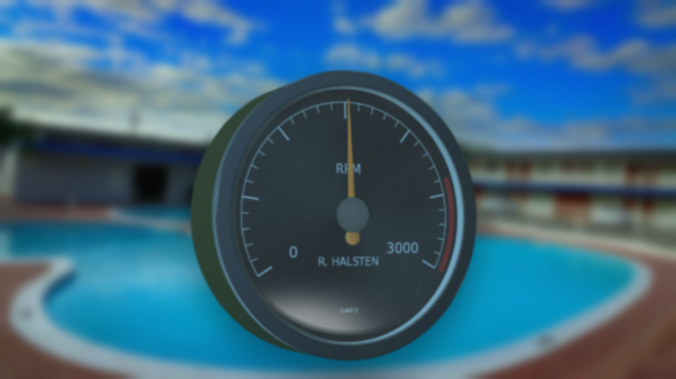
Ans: **1500** rpm
